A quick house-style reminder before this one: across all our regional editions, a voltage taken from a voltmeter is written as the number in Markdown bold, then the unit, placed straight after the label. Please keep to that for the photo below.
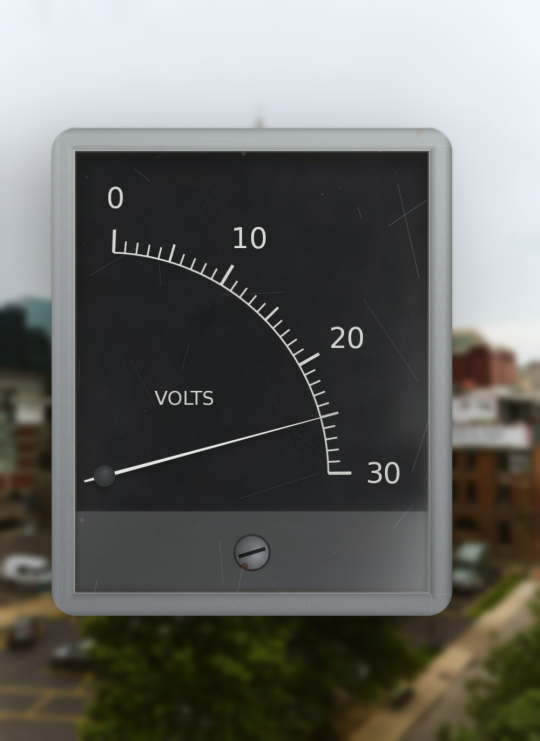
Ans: **25** V
